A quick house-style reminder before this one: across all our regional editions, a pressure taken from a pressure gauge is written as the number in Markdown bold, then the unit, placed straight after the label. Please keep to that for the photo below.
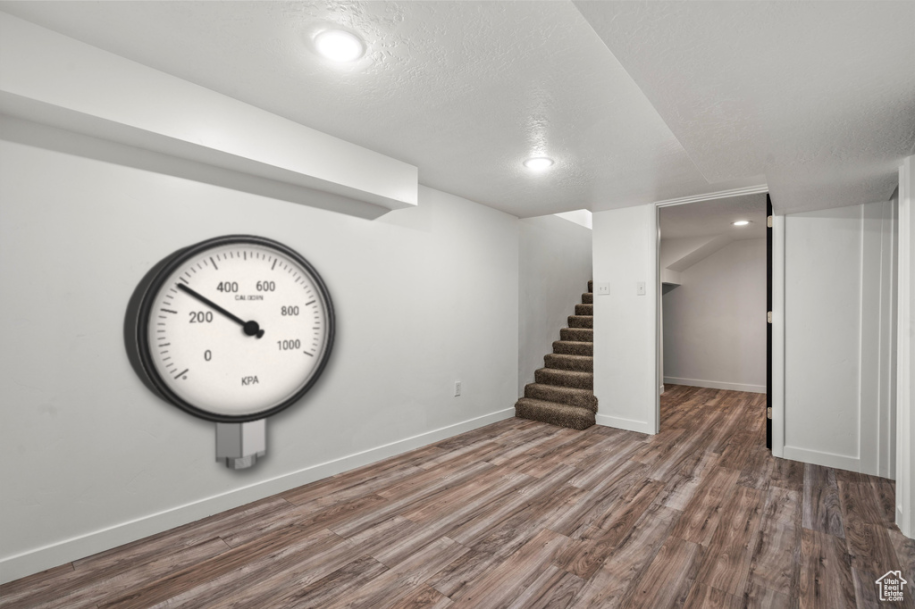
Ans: **280** kPa
